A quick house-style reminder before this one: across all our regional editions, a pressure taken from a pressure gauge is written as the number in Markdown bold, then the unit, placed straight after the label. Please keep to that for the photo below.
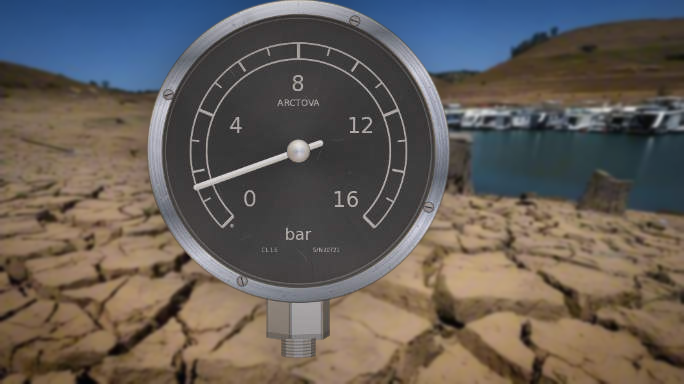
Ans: **1.5** bar
